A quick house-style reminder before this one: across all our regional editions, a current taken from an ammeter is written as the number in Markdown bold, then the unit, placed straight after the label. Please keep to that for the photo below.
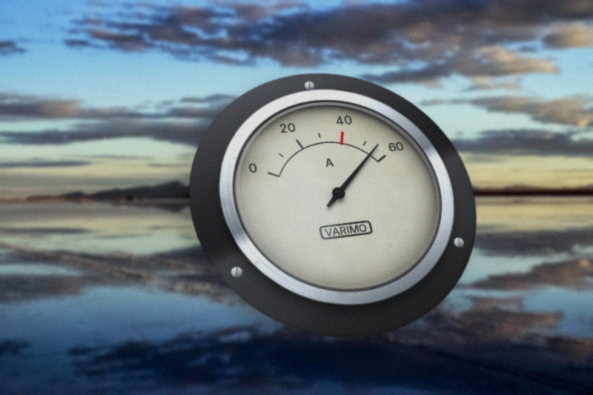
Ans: **55** A
